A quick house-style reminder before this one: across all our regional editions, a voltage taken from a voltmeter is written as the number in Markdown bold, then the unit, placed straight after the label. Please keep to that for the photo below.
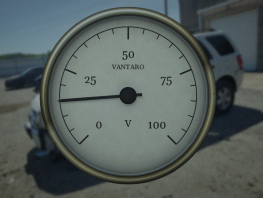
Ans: **15** V
